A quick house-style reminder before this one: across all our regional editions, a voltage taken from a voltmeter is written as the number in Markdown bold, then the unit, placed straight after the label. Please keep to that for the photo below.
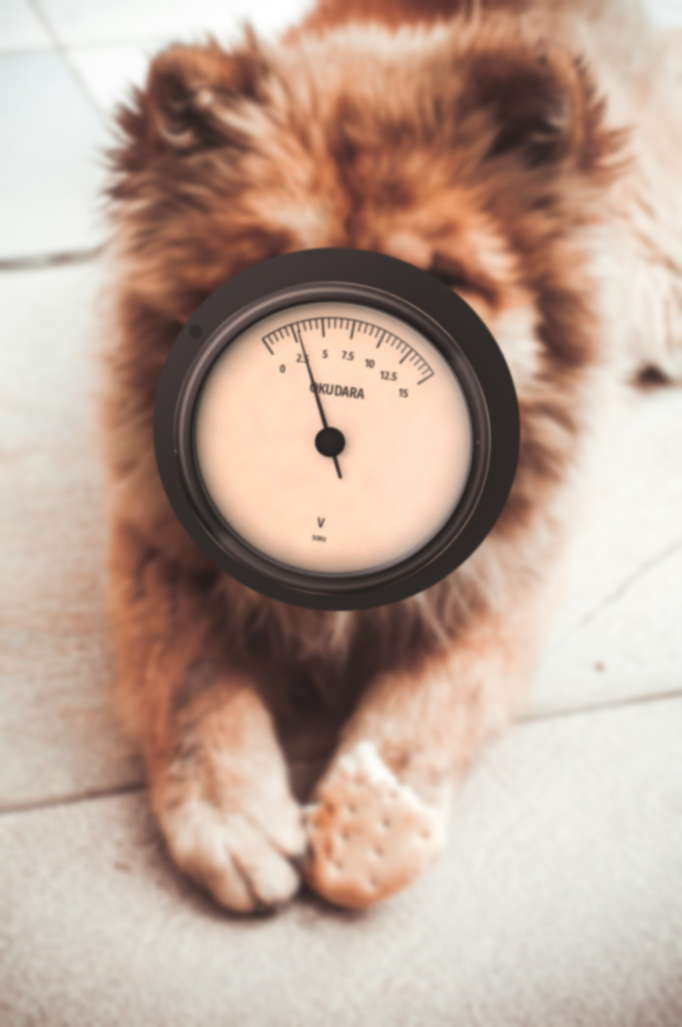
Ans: **3** V
